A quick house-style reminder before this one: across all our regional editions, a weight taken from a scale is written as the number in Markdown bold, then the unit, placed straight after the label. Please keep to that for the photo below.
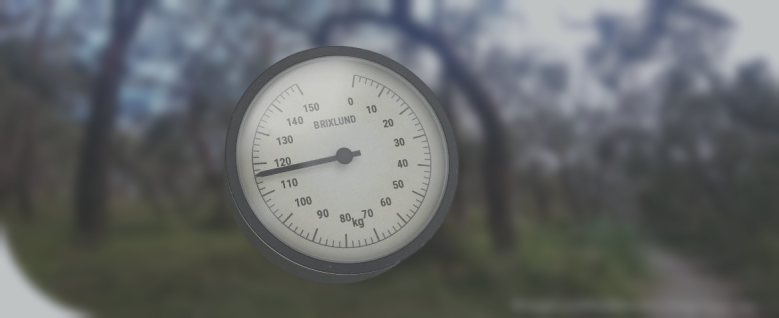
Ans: **116** kg
